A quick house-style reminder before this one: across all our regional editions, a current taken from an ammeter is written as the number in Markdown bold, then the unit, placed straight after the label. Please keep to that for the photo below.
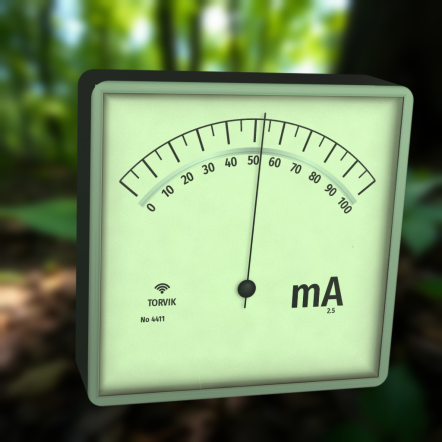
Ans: **52.5** mA
